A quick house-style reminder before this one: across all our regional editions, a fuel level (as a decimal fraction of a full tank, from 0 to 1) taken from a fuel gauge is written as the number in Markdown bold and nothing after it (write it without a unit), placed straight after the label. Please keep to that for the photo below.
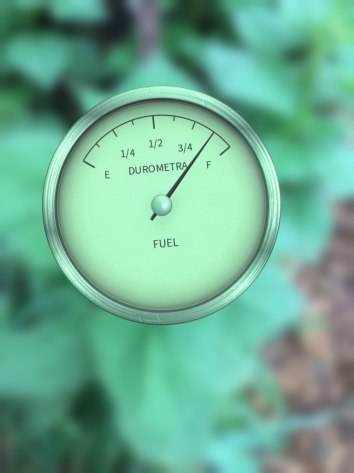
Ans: **0.875**
